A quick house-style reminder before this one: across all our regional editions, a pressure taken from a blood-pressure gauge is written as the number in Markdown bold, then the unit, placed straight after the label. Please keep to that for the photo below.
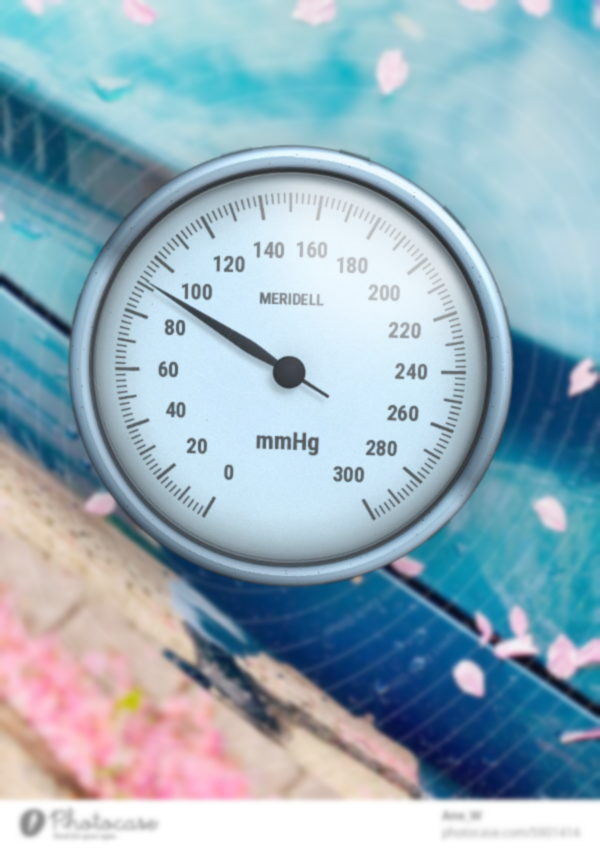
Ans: **92** mmHg
